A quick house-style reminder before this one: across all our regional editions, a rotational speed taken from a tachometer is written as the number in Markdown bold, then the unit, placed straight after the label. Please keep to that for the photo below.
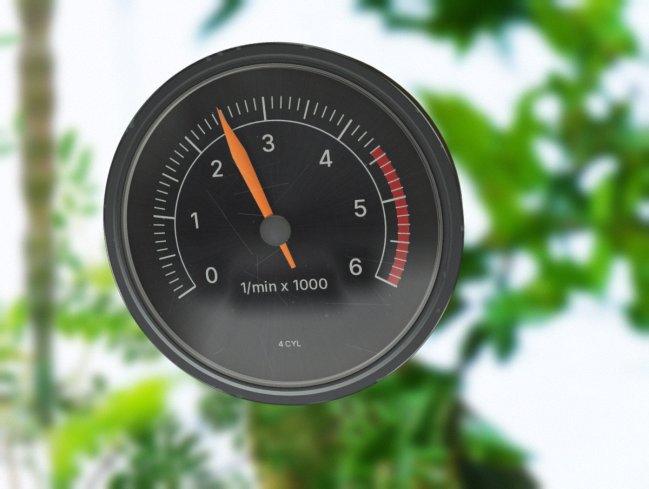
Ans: **2500** rpm
